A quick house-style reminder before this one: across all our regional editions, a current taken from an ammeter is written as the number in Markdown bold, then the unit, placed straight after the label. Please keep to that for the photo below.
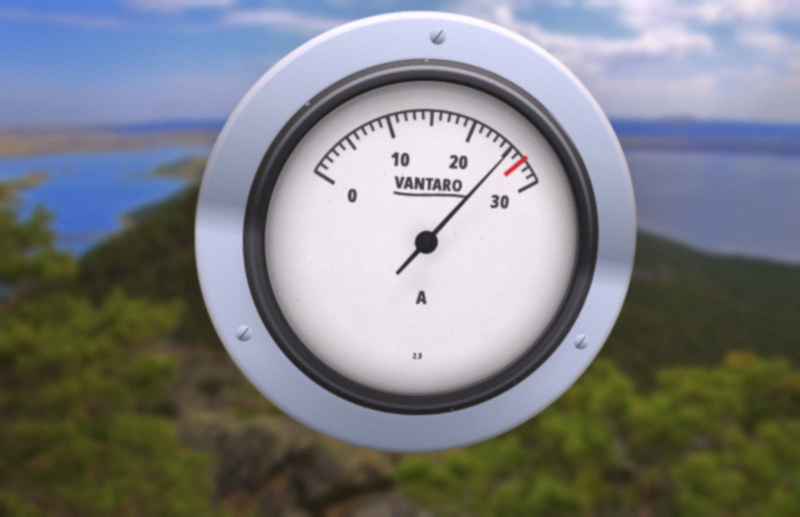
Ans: **25** A
